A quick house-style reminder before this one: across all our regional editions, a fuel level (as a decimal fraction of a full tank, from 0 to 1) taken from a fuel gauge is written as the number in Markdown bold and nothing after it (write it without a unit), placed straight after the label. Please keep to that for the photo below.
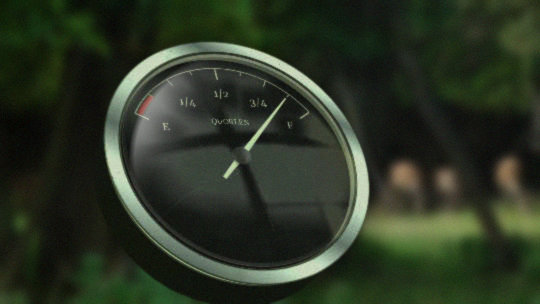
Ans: **0.875**
